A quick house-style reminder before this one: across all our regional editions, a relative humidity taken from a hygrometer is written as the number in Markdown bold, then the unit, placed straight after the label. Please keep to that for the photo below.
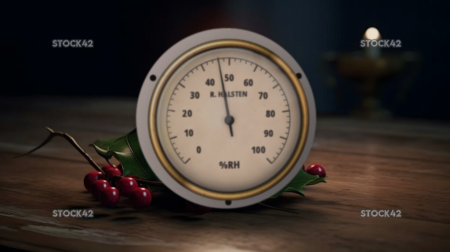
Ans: **46** %
